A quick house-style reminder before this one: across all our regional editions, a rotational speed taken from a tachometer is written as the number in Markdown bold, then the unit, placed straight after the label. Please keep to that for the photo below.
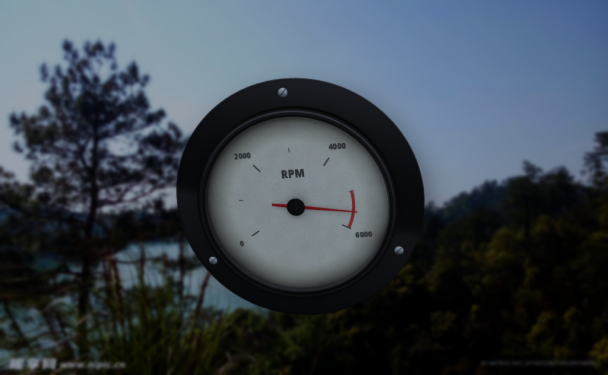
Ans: **5500** rpm
